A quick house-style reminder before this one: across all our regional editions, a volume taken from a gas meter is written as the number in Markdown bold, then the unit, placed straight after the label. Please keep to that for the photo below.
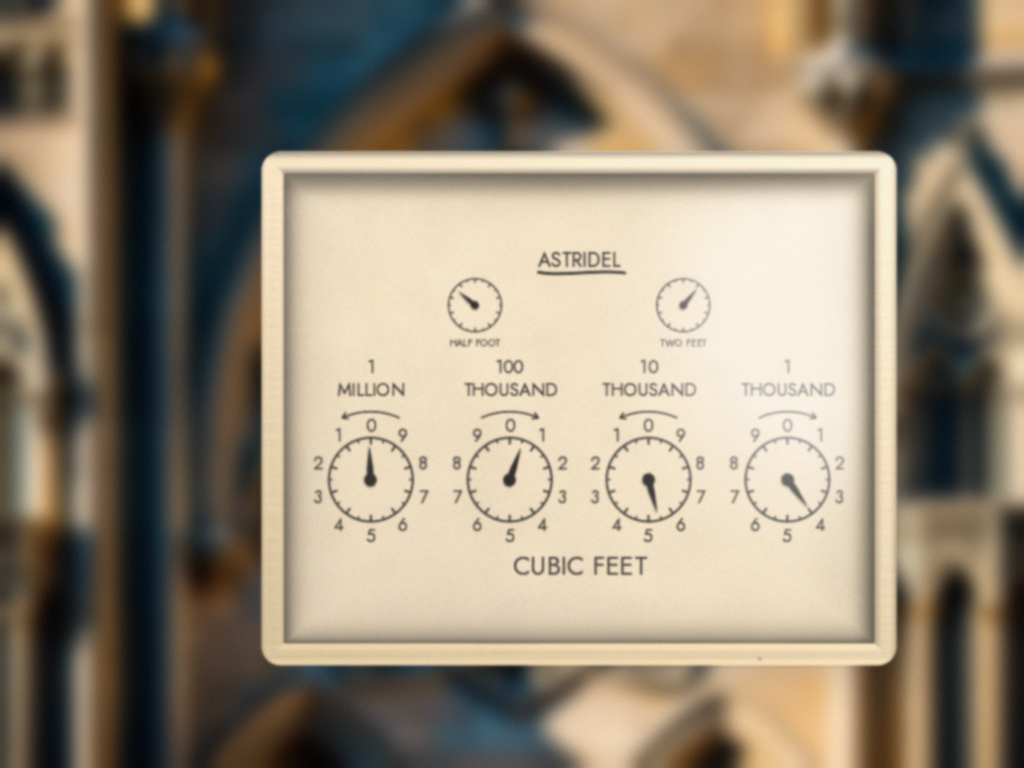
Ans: **5400** ft³
